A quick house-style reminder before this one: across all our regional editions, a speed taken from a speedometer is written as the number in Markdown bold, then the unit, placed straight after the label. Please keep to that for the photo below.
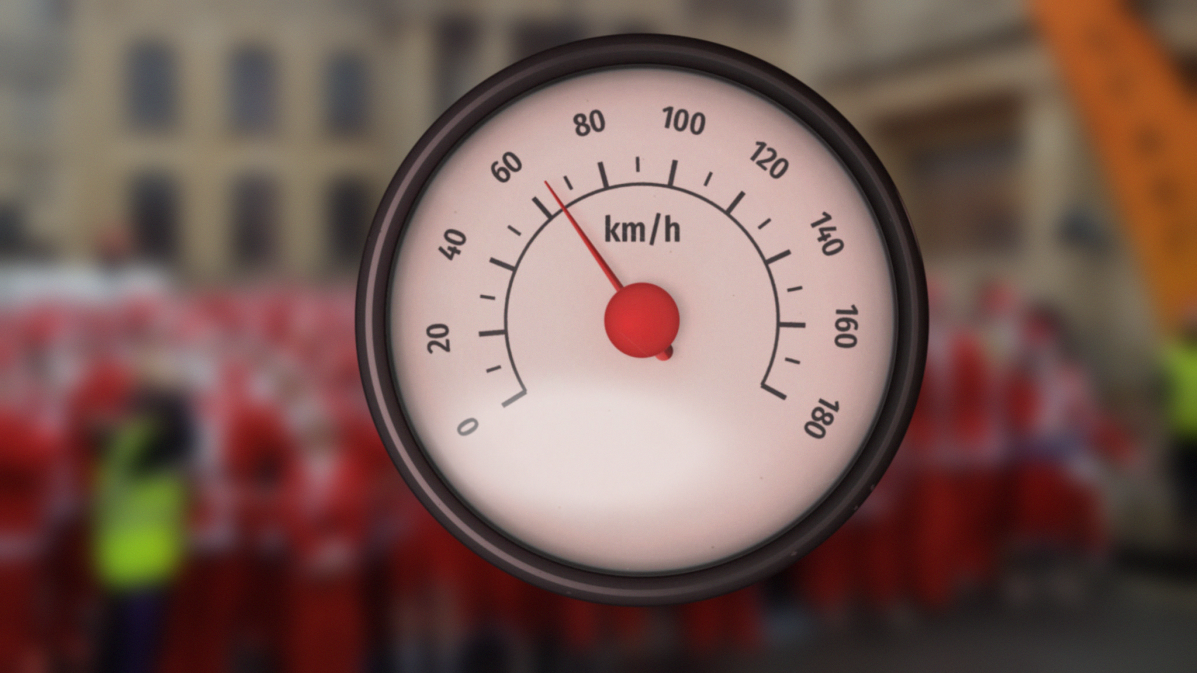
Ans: **65** km/h
